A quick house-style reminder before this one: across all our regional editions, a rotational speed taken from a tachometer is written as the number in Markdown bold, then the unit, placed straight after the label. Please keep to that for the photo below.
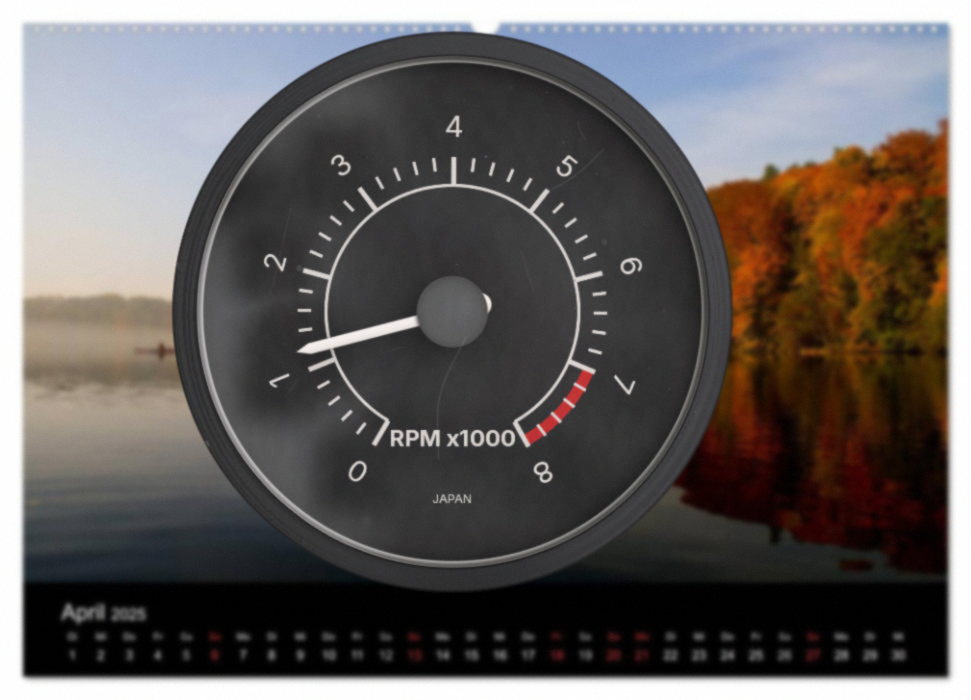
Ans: **1200** rpm
